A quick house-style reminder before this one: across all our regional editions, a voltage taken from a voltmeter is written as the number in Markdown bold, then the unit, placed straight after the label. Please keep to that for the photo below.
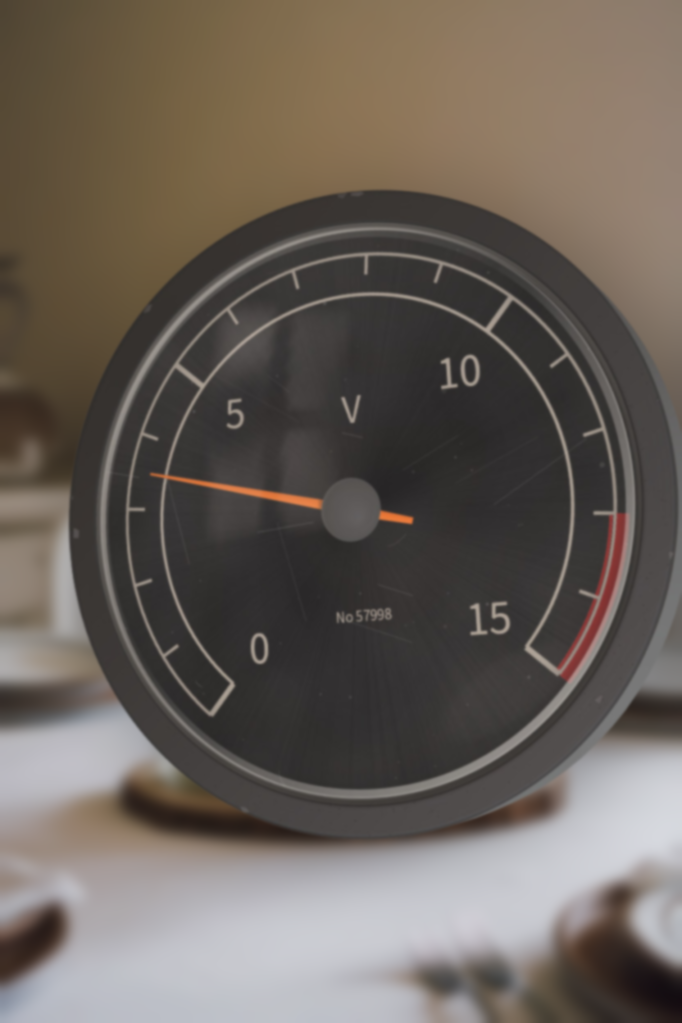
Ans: **3.5** V
